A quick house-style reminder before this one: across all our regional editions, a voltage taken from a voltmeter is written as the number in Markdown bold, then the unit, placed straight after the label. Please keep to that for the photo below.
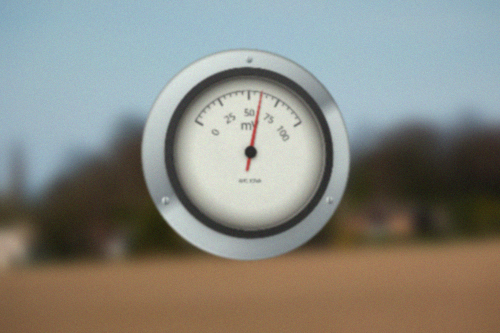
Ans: **60** mV
